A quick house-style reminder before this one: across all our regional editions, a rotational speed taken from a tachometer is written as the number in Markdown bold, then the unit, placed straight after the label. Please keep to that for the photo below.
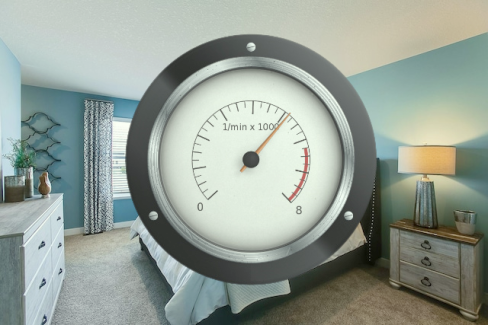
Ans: **5125** rpm
